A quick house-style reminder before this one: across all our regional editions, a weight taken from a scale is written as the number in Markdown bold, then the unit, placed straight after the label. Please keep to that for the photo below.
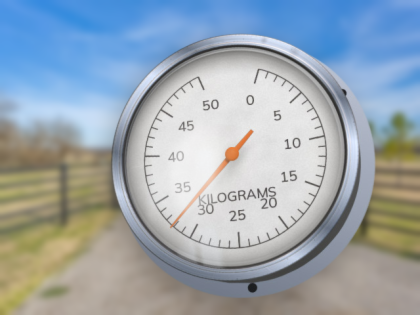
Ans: **32** kg
